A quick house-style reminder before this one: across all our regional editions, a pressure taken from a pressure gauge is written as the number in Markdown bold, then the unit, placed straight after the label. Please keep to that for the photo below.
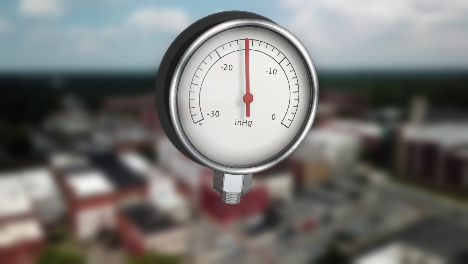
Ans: **-16** inHg
